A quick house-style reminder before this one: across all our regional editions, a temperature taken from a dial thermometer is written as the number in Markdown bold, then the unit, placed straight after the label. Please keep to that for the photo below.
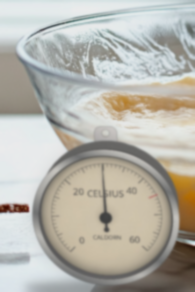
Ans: **30** °C
